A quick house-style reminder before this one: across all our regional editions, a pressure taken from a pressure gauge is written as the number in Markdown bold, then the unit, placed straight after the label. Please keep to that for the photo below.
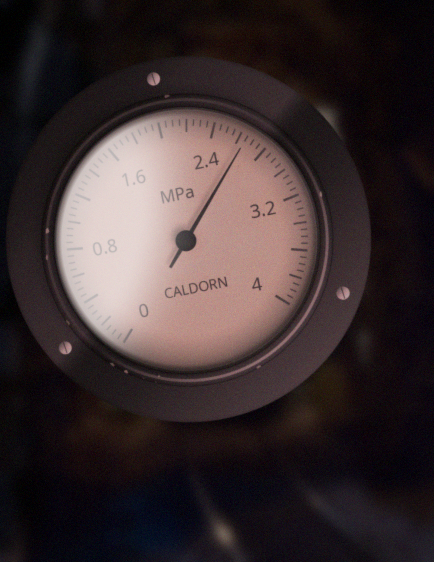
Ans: **2.65** MPa
